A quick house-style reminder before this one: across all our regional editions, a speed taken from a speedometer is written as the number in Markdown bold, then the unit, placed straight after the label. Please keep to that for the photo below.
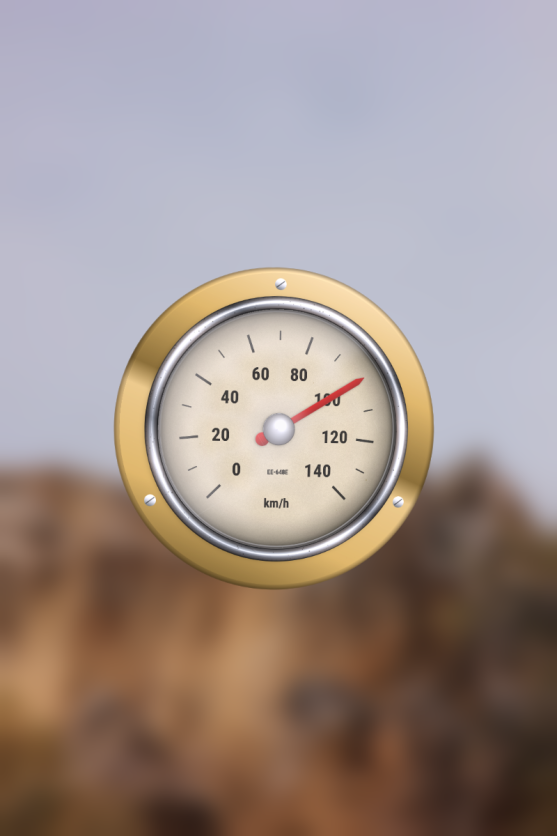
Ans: **100** km/h
